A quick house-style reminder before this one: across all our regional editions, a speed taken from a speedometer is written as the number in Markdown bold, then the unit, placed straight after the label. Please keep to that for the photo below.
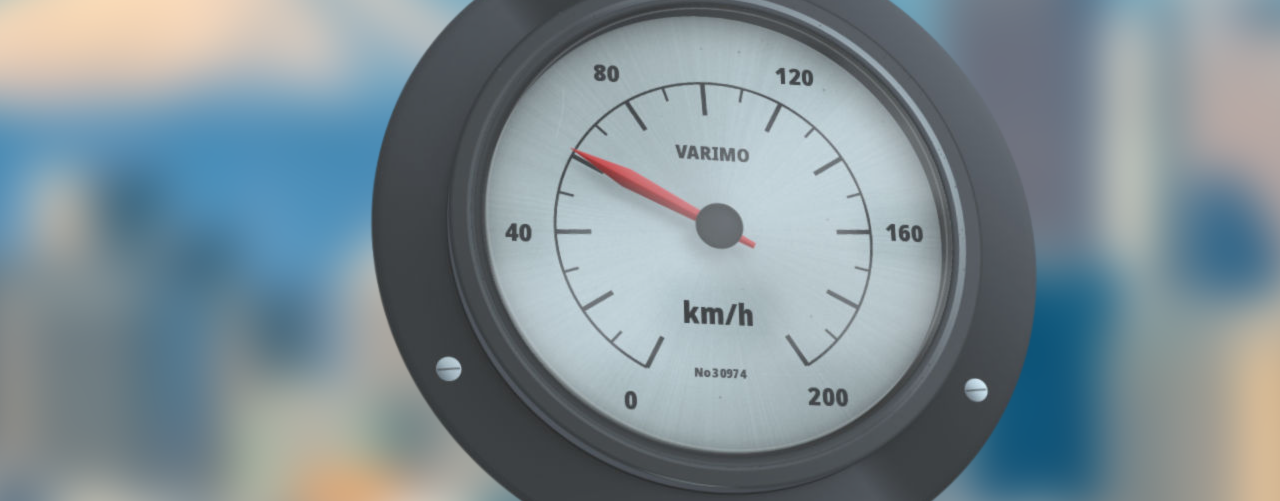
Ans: **60** km/h
